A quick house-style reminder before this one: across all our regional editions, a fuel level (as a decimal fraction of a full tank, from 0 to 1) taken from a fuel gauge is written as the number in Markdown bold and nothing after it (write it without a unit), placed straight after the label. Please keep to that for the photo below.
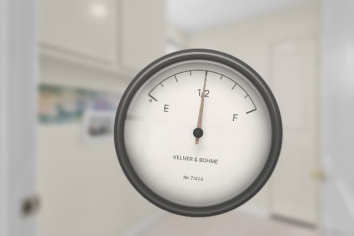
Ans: **0.5**
